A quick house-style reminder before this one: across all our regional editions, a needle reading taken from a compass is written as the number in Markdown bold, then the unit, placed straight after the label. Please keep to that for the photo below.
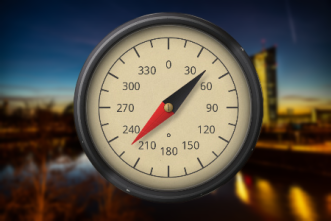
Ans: **225** °
